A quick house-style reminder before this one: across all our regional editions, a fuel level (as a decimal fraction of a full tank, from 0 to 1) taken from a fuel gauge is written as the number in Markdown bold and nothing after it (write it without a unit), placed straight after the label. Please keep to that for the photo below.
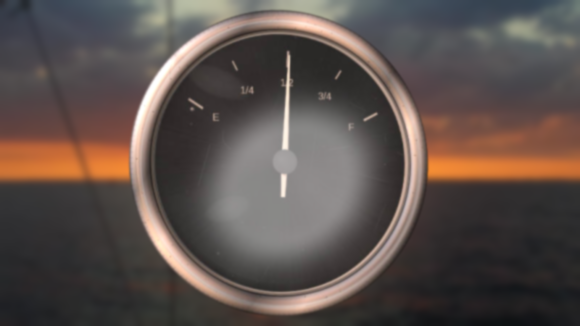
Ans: **0.5**
